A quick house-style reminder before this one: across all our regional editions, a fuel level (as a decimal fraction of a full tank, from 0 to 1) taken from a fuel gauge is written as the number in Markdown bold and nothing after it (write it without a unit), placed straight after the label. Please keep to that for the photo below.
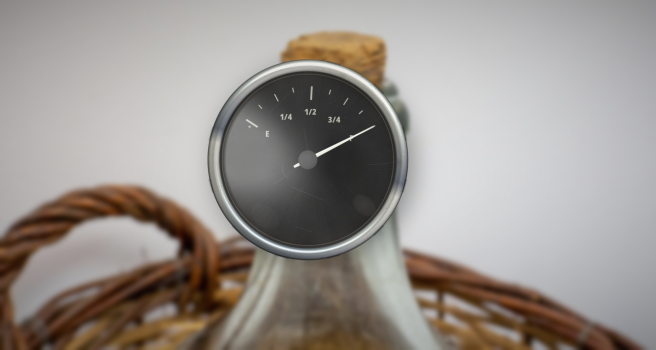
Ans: **1**
